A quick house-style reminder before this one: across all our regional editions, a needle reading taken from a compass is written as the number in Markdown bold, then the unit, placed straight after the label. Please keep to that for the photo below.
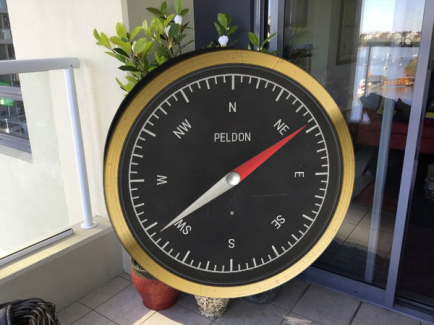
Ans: **55** °
